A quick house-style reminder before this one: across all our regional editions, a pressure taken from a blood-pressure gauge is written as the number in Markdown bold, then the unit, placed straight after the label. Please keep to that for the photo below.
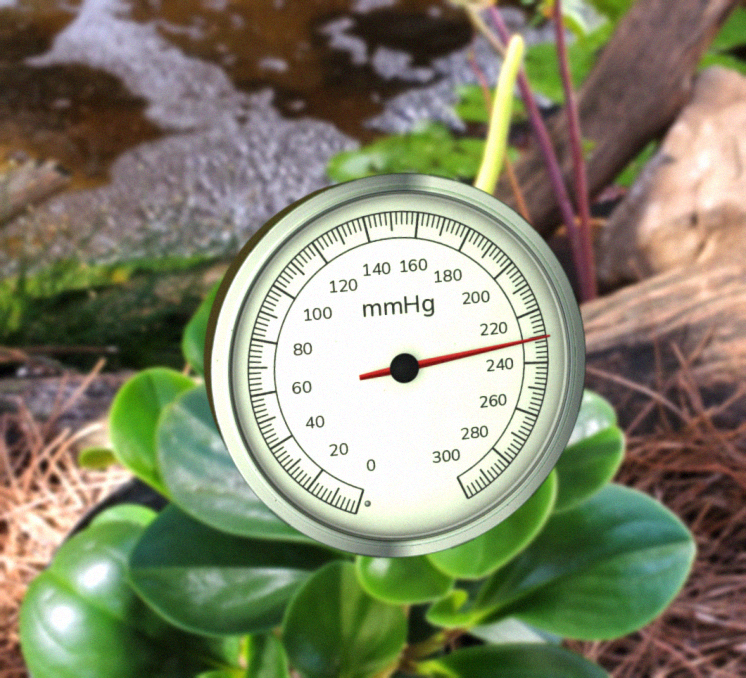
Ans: **230** mmHg
